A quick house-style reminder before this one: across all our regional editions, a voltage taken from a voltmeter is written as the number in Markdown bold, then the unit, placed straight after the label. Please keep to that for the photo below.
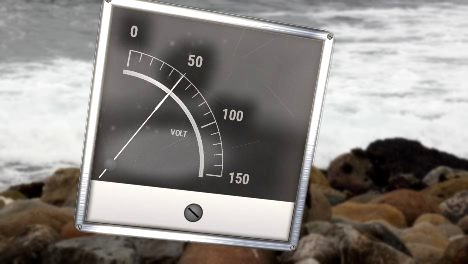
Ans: **50** V
